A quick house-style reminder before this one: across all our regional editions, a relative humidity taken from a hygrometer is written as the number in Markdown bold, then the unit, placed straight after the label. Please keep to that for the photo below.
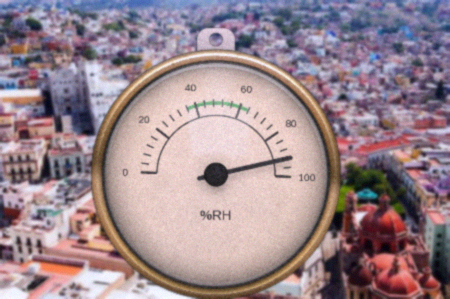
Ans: **92** %
